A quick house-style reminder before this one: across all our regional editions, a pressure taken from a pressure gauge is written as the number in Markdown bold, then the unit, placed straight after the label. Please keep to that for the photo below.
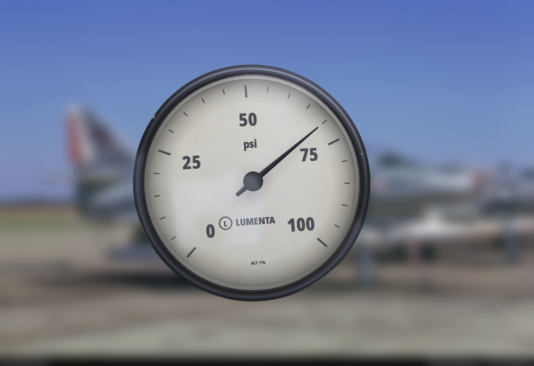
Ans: **70** psi
